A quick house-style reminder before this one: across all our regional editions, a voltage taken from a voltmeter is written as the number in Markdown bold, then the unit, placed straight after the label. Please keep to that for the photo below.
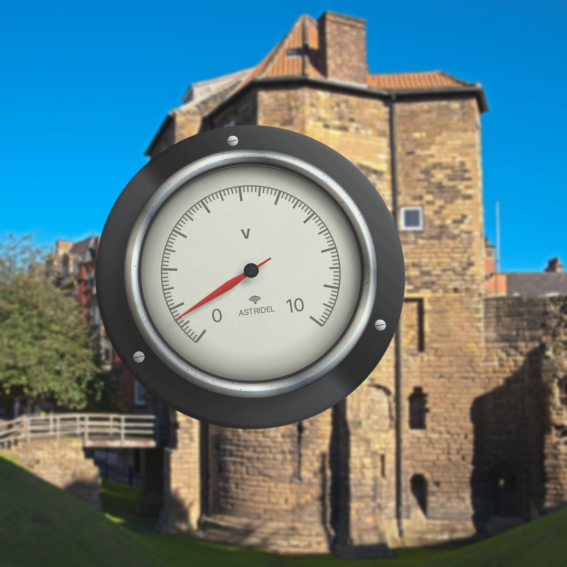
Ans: **0.7** V
